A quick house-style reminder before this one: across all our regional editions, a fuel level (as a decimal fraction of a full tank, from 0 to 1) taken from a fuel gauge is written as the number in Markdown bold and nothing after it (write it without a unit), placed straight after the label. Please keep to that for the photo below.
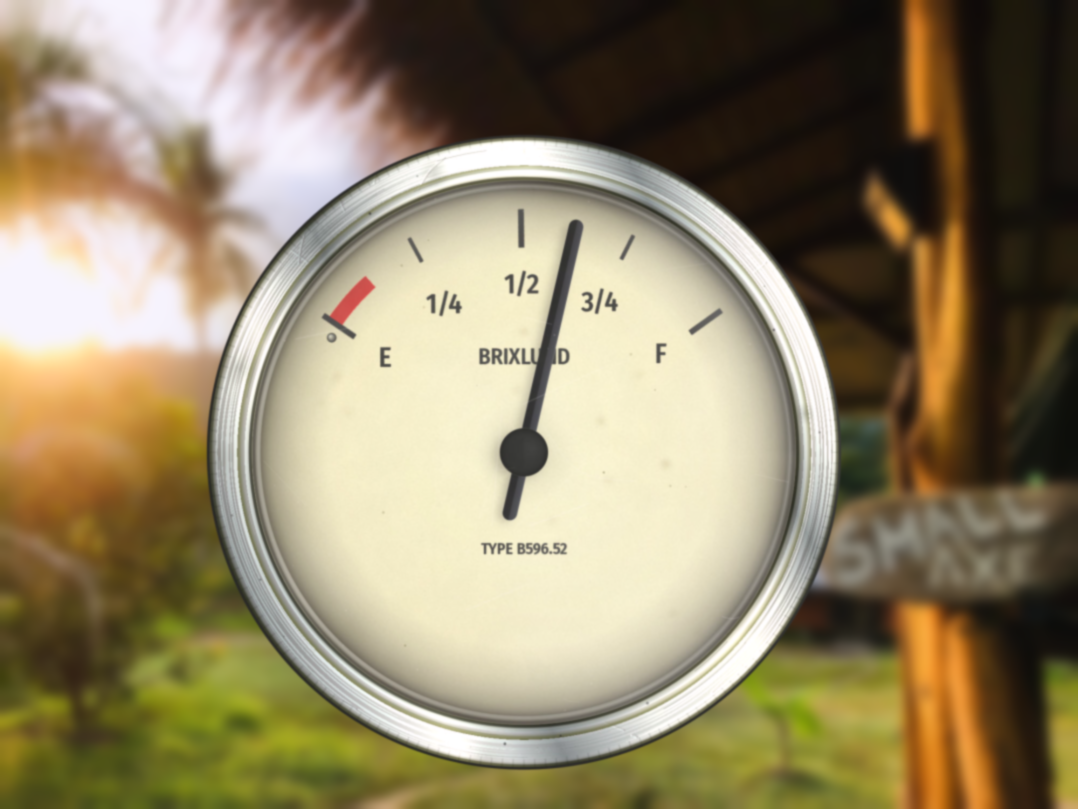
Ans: **0.625**
